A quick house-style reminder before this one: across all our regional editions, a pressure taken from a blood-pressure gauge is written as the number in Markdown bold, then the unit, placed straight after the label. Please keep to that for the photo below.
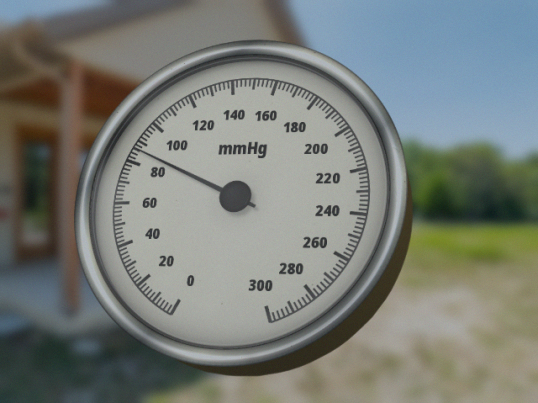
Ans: **86** mmHg
